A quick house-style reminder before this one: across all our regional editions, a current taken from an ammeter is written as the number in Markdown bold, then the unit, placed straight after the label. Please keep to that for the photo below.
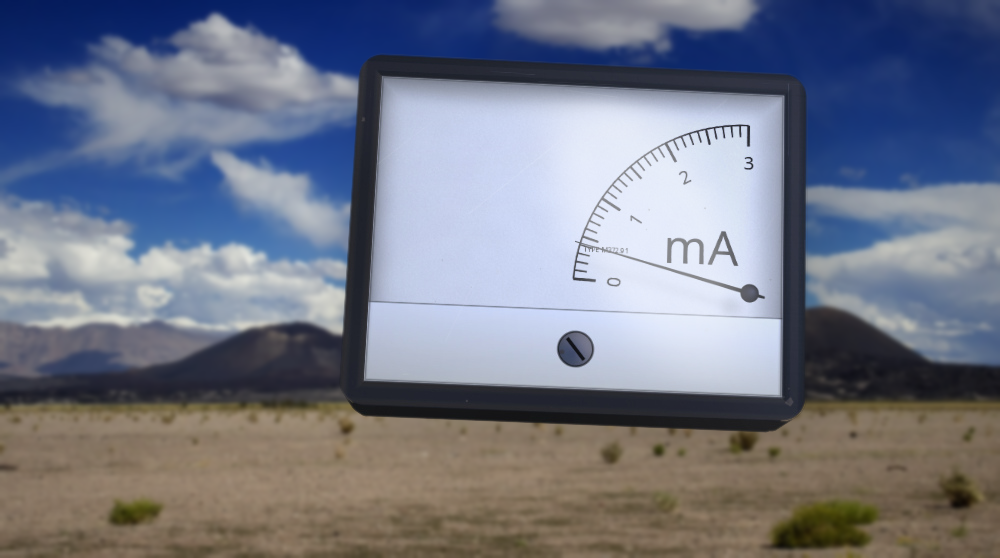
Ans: **0.4** mA
